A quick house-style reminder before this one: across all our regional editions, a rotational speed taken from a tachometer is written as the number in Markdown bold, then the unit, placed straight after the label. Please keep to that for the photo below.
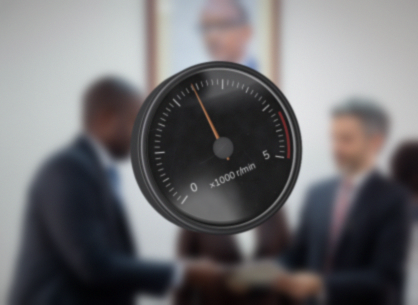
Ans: **2400** rpm
